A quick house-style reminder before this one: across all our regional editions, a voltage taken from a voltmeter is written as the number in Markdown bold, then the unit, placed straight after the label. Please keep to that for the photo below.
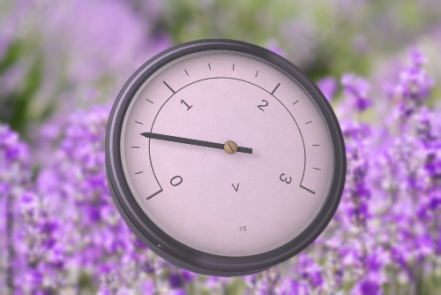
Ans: **0.5** V
